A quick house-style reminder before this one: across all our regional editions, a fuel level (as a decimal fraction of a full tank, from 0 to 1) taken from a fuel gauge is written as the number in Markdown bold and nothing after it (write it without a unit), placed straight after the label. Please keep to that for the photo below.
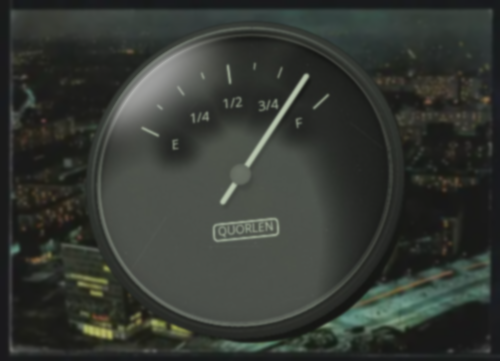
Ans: **0.875**
